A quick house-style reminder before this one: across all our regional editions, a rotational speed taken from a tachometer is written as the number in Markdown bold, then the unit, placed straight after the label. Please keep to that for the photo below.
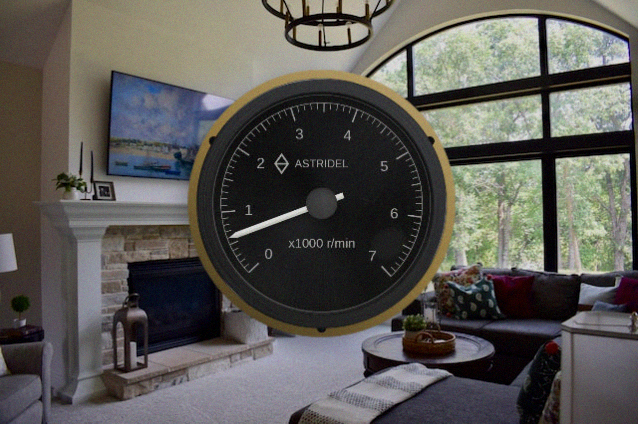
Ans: **600** rpm
